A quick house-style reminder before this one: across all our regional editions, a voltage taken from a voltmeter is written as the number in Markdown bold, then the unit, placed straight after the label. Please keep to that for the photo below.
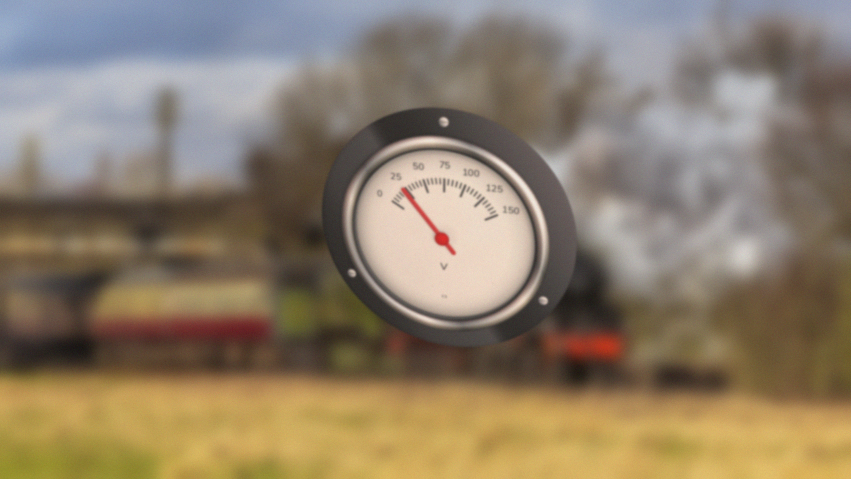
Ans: **25** V
